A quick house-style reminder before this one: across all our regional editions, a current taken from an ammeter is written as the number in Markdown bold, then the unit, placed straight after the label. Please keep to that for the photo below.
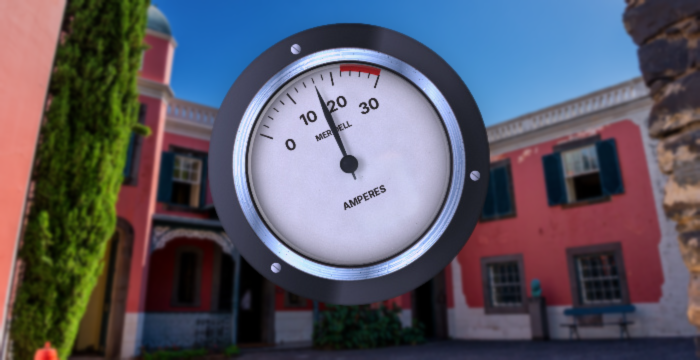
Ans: **16** A
